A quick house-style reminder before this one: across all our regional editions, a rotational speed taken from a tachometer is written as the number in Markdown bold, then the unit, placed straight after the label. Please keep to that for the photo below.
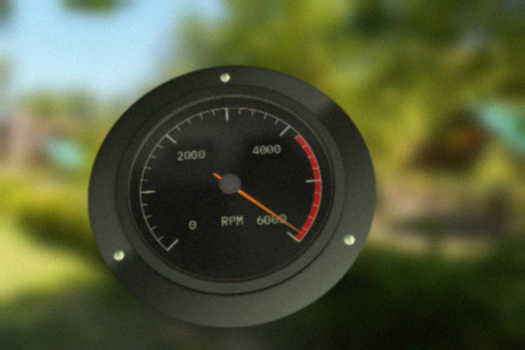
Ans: **5900** rpm
